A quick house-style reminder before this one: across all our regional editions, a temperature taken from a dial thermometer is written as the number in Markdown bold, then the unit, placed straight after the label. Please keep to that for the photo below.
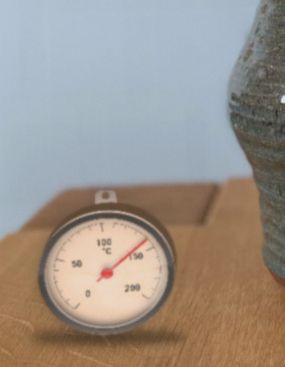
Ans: **140** °C
